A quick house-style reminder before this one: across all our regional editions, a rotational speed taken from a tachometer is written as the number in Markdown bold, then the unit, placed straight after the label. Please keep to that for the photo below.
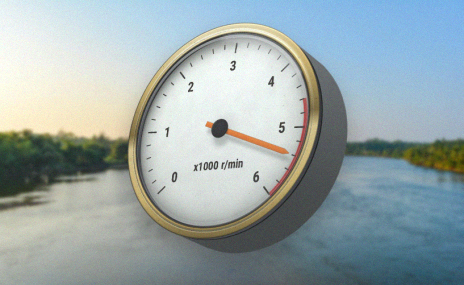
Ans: **5400** rpm
